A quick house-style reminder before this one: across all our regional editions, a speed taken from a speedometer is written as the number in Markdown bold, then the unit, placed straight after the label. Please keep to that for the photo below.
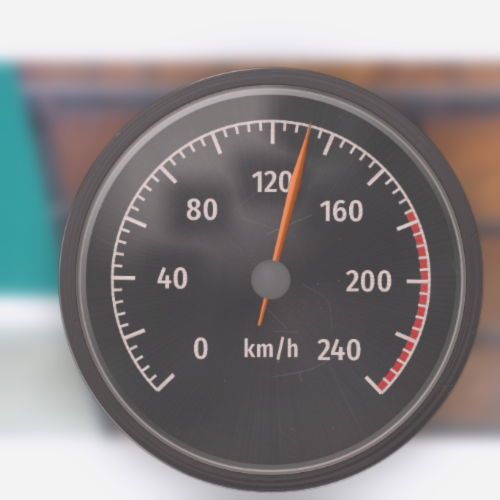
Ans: **132** km/h
